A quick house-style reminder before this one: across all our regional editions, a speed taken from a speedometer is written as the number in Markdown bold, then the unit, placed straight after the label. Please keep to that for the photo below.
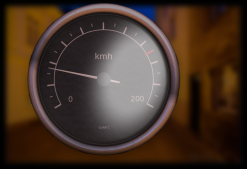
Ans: **35** km/h
